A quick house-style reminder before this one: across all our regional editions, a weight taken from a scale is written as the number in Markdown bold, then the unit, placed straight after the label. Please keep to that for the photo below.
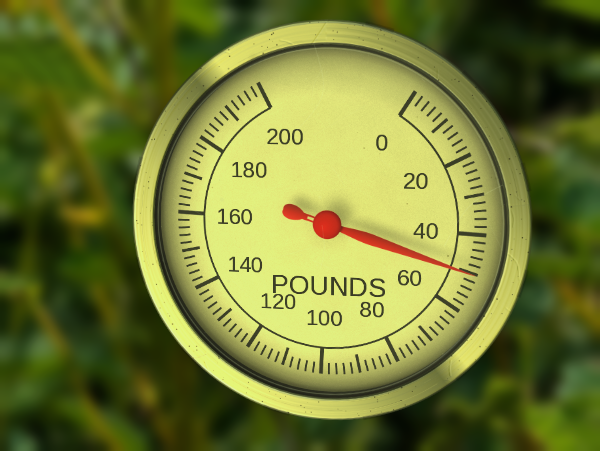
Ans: **50** lb
